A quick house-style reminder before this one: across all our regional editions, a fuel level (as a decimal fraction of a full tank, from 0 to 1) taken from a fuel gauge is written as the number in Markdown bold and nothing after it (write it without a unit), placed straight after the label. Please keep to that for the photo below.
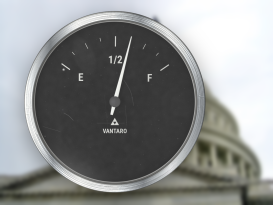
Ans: **0.625**
